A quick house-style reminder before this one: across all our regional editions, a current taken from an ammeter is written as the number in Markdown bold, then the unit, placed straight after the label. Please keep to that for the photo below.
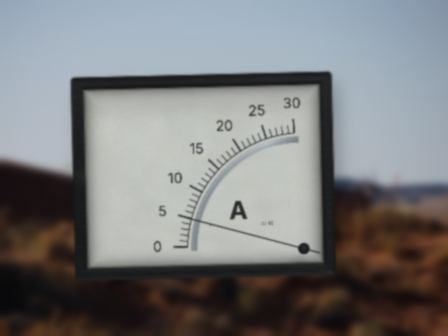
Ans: **5** A
